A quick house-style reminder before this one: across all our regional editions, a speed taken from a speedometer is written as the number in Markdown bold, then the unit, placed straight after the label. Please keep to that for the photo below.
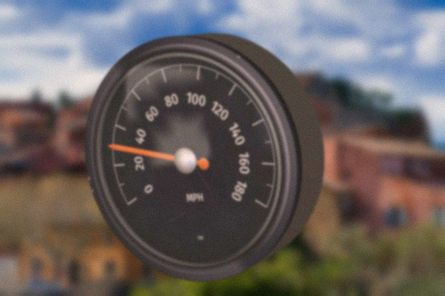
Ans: **30** mph
